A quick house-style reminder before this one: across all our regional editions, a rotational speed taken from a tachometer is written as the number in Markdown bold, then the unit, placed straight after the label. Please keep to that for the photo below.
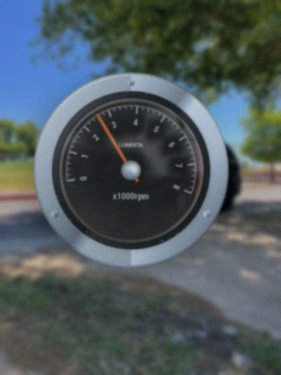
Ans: **2600** rpm
